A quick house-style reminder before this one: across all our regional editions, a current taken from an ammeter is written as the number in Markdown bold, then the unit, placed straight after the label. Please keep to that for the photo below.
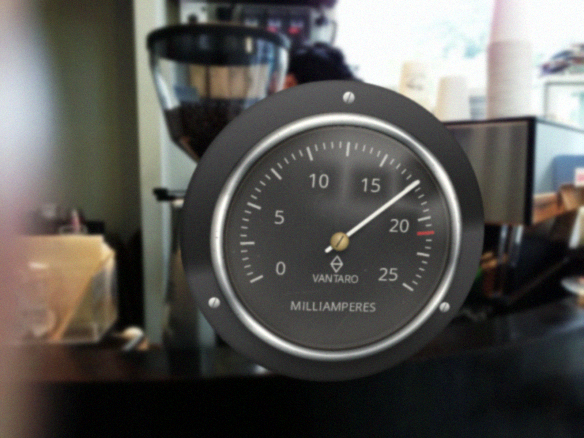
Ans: **17.5** mA
